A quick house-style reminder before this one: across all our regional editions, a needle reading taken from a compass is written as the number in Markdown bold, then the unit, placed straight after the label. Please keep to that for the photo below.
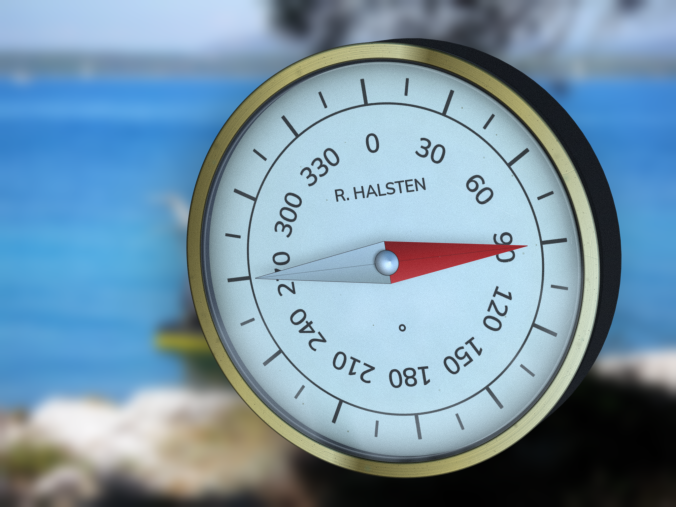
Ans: **90** °
